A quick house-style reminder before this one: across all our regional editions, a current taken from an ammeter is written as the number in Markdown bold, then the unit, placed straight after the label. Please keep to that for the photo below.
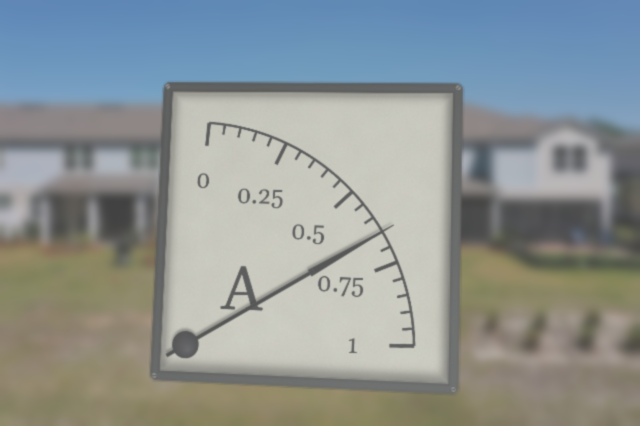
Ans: **0.65** A
